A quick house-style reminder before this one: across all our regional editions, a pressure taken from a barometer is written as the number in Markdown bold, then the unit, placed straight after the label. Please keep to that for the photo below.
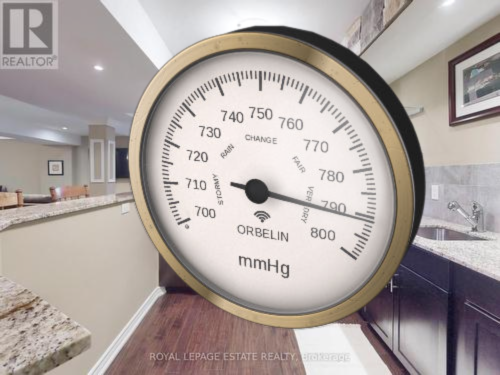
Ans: **790** mmHg
